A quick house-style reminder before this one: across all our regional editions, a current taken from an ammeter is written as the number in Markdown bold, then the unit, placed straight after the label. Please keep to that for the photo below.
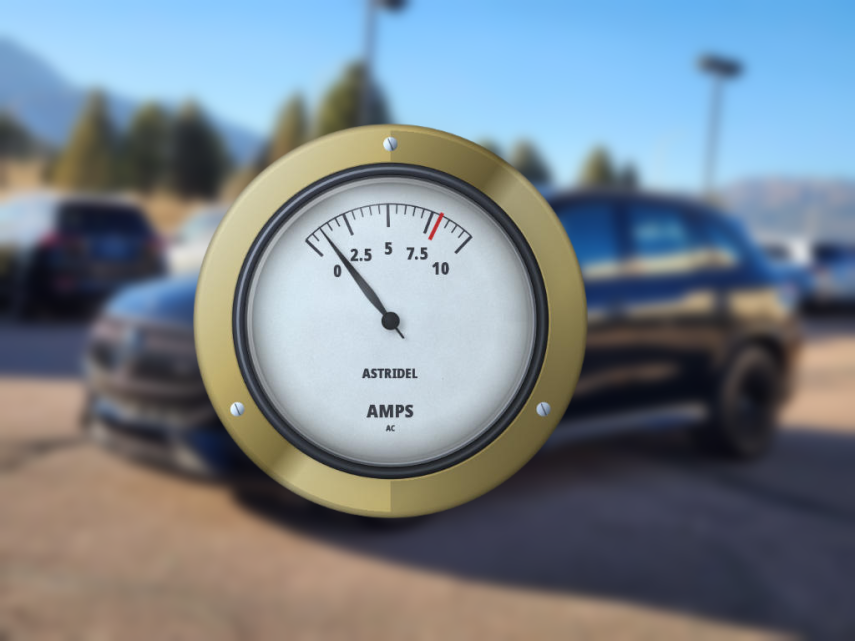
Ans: **1** A
